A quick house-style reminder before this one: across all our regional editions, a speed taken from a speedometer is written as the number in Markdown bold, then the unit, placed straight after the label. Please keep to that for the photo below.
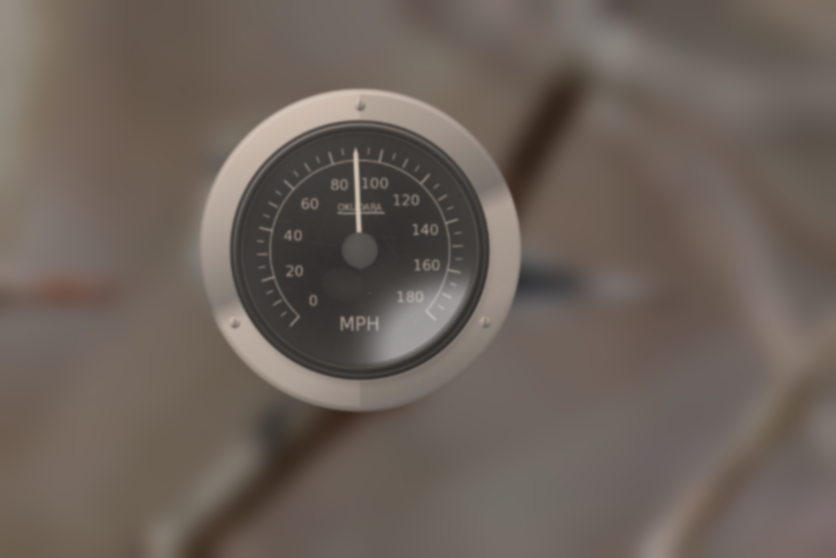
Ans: **90** mph
